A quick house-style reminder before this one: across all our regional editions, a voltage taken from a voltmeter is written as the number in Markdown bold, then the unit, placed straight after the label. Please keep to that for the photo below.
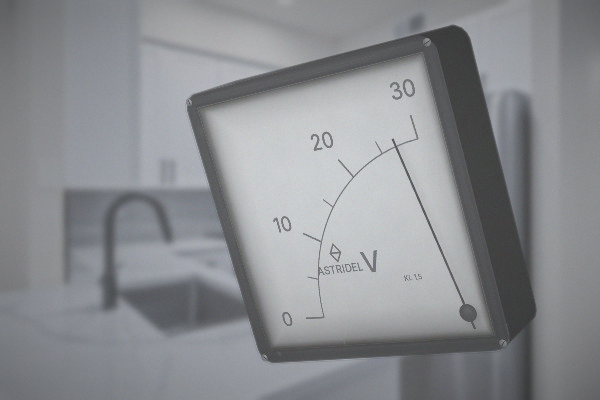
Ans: **27.5** V
